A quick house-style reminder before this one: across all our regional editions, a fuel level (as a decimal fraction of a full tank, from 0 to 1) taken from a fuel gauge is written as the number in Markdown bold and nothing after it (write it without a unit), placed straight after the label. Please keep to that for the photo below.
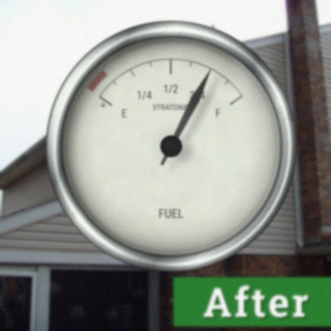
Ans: **0.75**
